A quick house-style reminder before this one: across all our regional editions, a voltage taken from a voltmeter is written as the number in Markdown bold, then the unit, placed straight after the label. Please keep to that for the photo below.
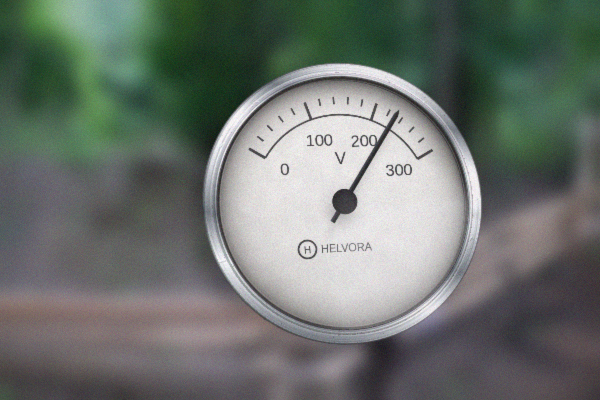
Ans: **230** V
